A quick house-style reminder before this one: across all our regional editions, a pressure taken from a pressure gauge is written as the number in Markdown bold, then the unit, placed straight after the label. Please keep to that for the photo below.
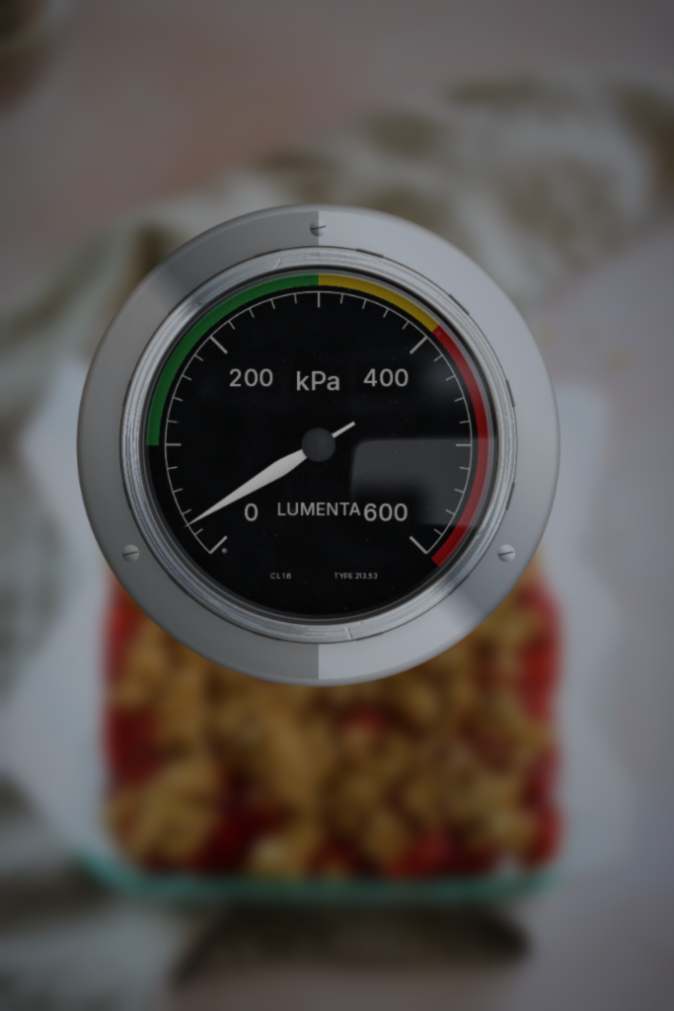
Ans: **30** kPa
